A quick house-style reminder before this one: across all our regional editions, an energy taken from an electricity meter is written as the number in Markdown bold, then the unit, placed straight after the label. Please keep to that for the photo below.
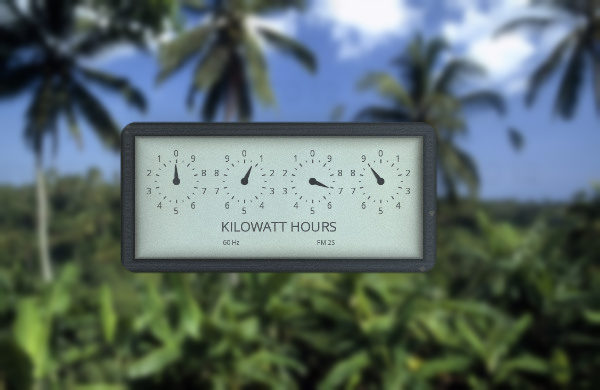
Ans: **69** kWh
